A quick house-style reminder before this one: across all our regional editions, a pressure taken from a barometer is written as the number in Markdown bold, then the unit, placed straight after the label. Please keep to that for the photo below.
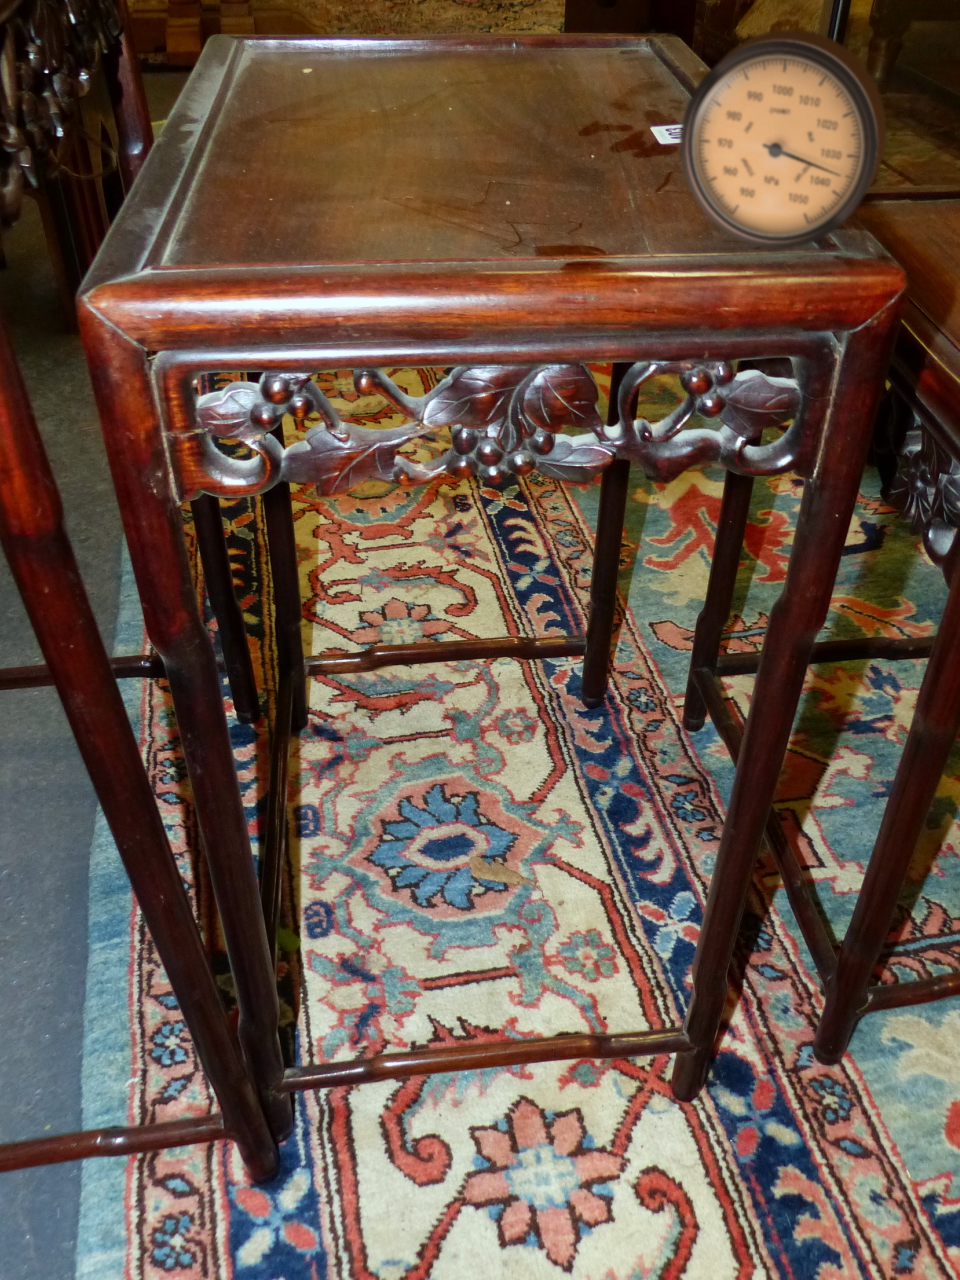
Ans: **1035** hPa
